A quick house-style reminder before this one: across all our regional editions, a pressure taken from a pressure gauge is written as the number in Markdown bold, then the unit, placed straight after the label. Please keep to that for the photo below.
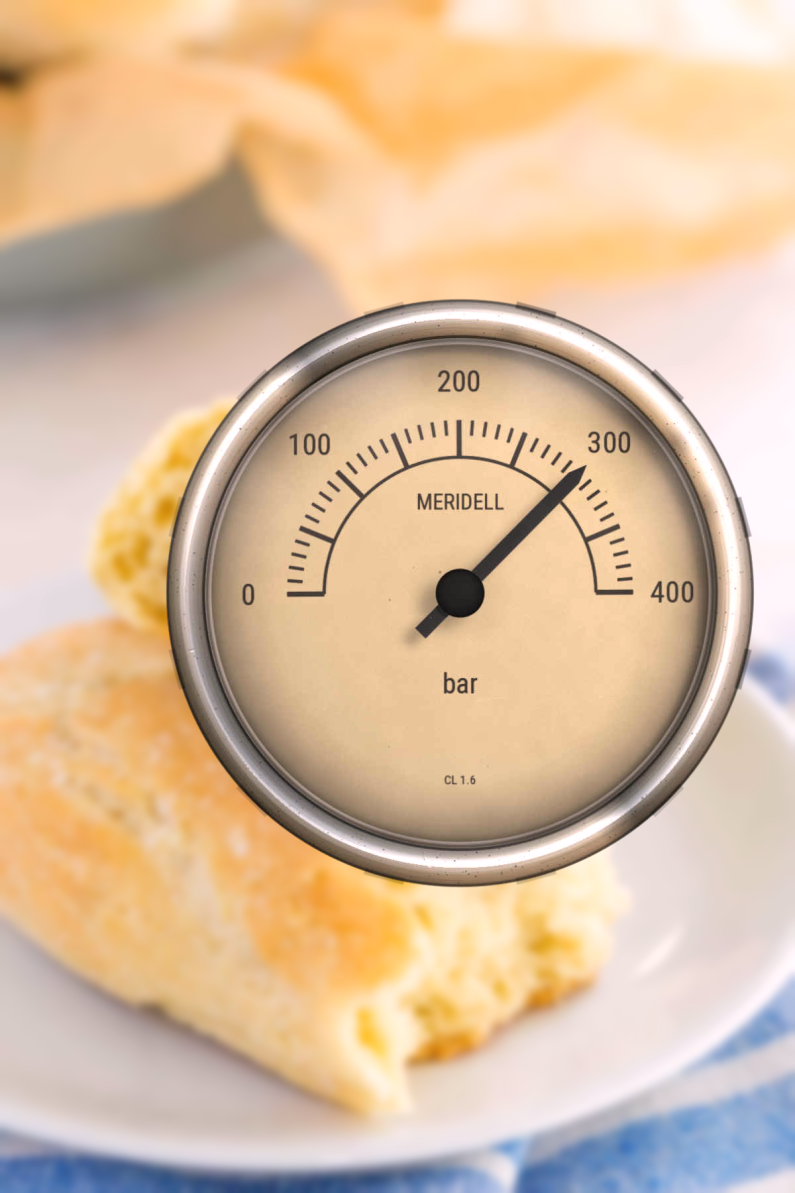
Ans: **300** bar
